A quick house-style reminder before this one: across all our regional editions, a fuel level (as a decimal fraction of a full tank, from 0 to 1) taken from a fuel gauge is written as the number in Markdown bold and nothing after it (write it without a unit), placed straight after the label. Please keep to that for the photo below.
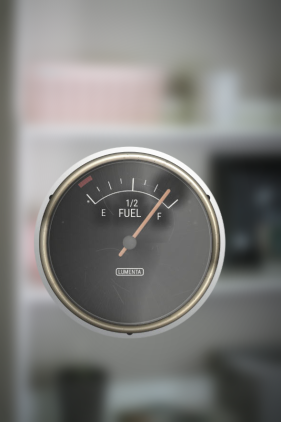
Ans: **0.875**
